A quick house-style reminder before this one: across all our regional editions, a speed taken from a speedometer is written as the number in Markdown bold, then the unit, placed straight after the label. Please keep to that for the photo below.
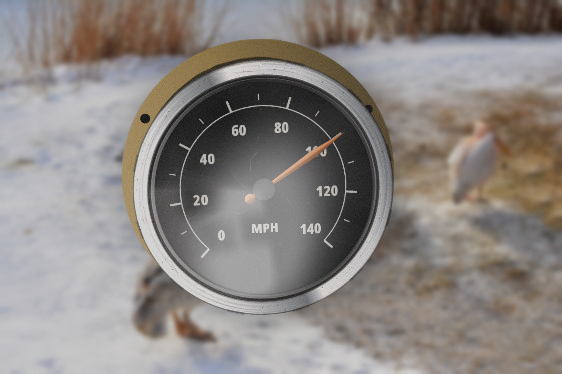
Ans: **100** mph
